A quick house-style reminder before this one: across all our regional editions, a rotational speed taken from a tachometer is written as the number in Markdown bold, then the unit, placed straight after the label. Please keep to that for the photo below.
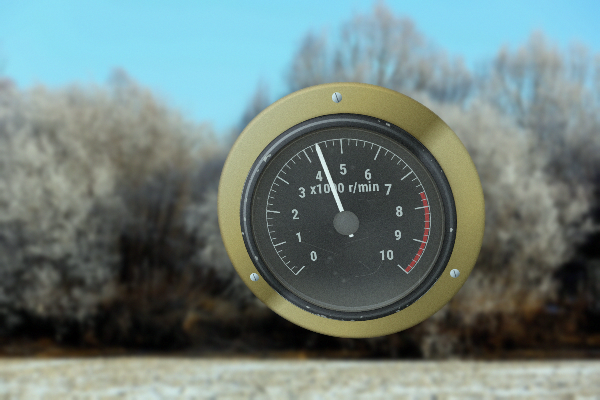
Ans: **4400** rpm
